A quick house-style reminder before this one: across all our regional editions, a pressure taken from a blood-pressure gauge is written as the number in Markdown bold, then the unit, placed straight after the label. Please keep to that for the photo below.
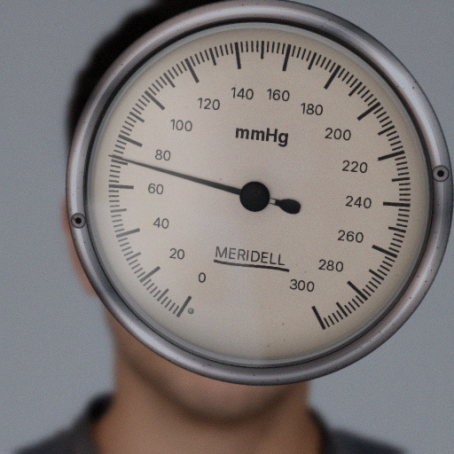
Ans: **72** mmHg
